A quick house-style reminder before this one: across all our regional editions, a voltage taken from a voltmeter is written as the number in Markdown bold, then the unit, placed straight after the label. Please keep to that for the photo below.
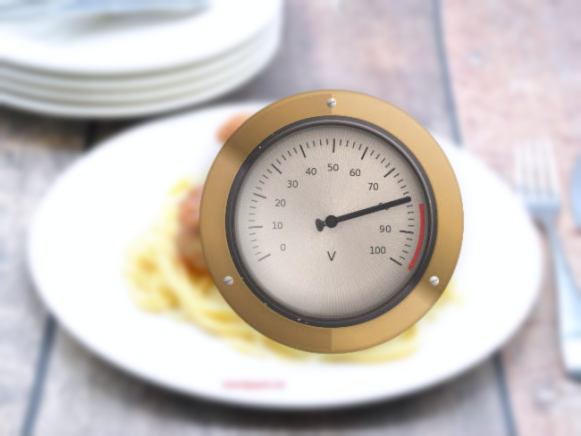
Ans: **80** V
